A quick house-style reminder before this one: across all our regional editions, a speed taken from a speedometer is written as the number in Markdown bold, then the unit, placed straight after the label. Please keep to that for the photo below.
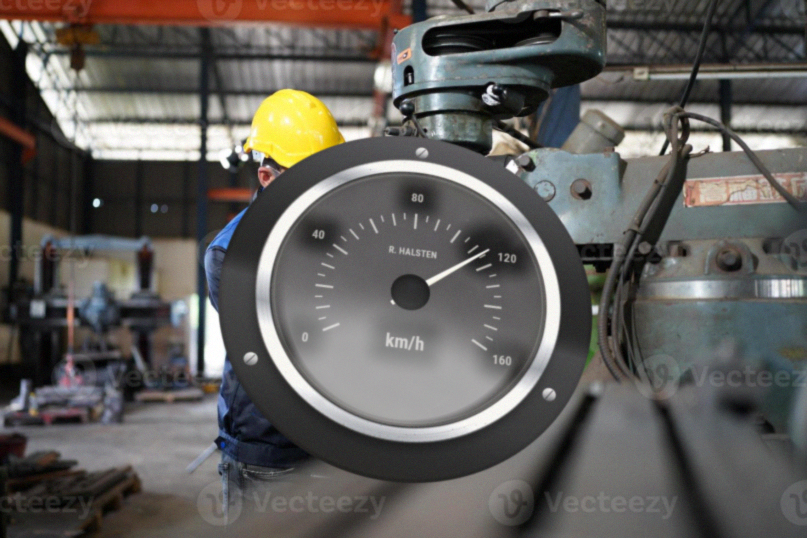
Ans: **115** km/h
